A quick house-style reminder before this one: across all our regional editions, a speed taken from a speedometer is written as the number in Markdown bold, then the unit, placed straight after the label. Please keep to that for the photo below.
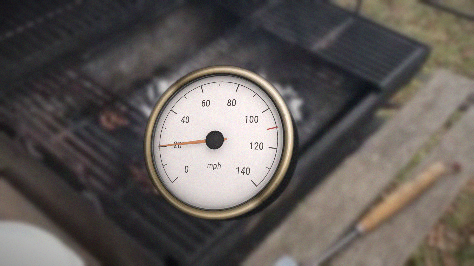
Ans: **20** mph
